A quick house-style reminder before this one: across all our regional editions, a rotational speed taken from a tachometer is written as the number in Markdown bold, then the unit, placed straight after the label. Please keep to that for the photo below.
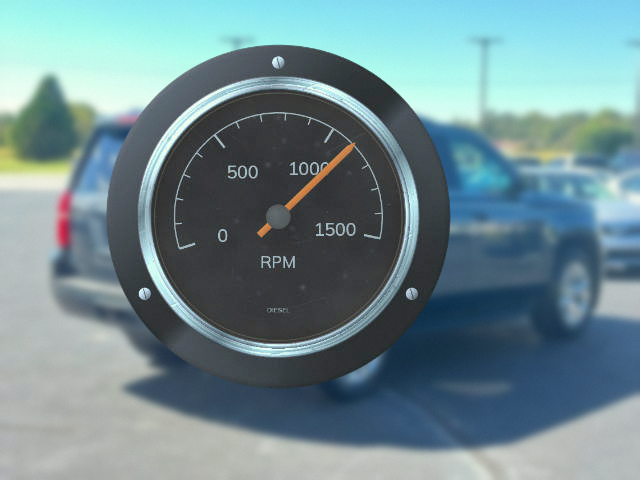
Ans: **1100** rpm
